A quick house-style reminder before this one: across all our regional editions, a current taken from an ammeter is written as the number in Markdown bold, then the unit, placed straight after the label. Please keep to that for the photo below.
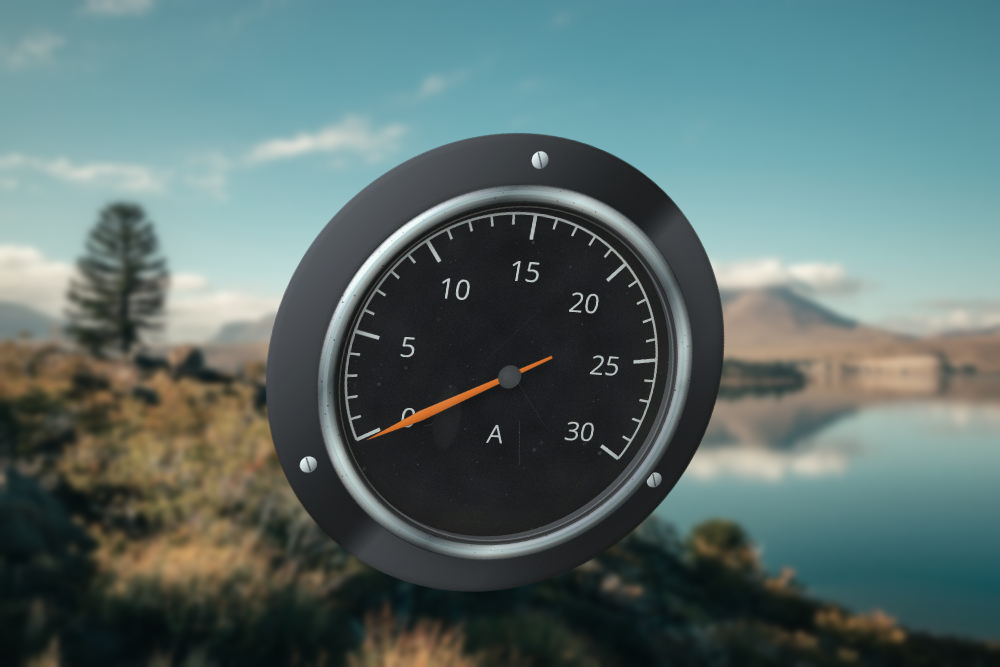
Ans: **0** A
